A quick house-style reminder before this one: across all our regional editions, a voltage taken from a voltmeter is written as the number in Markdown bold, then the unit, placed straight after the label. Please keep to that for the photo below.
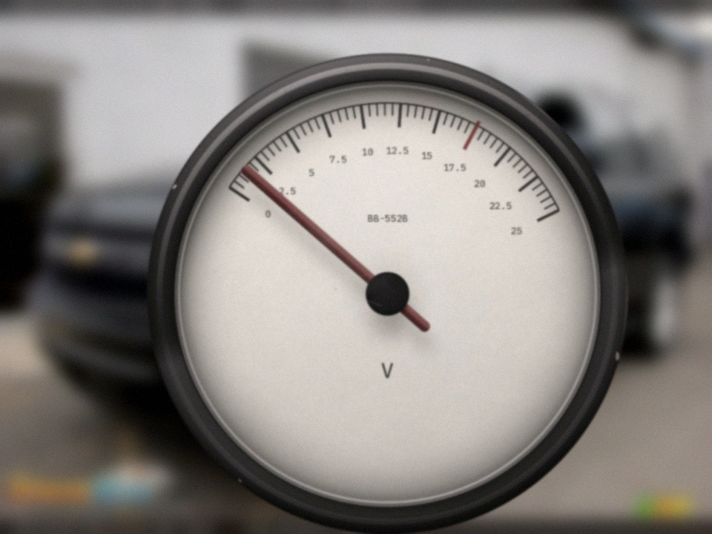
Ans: **1.5** V
